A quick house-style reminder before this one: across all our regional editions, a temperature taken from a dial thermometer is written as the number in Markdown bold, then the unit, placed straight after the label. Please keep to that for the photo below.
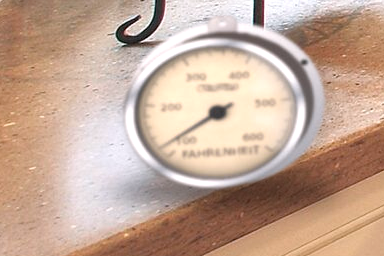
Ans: **120** °F
